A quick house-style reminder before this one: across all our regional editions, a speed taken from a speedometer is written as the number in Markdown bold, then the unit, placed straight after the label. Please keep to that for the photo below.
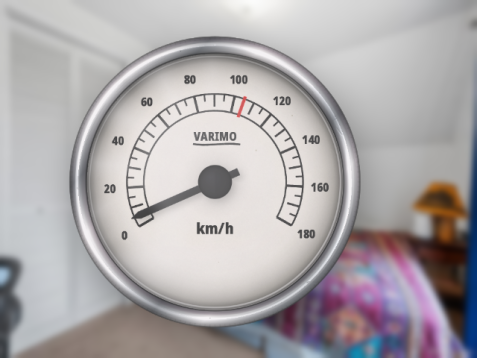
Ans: **5** km/h
